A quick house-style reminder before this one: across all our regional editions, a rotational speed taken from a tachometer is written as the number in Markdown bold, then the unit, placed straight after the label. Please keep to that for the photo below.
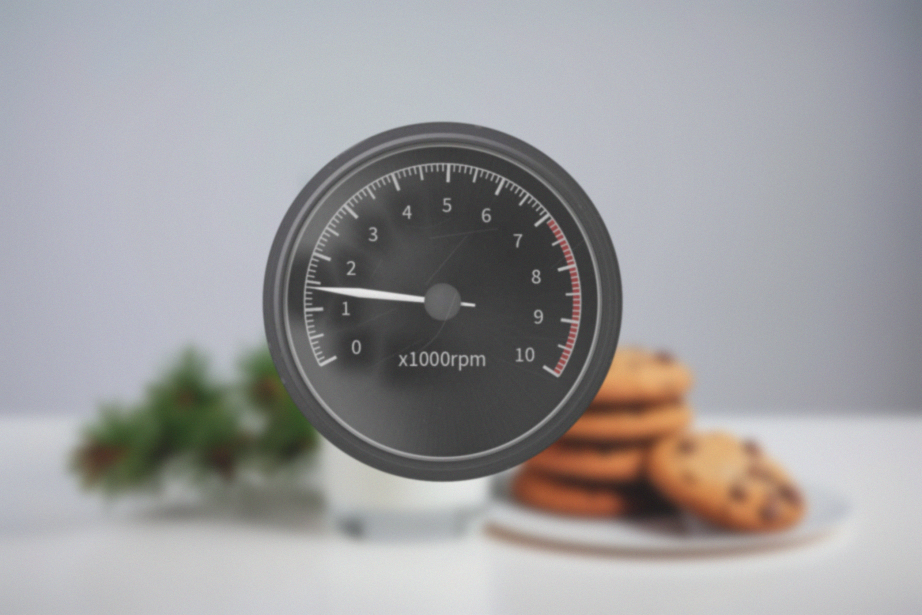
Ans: **1400** rpm
